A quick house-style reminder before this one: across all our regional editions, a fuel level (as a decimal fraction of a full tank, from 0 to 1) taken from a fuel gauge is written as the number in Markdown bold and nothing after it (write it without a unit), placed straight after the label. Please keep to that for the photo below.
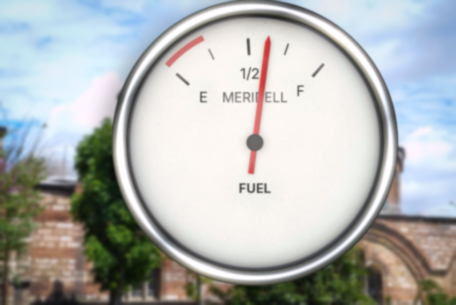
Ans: **0.625**
